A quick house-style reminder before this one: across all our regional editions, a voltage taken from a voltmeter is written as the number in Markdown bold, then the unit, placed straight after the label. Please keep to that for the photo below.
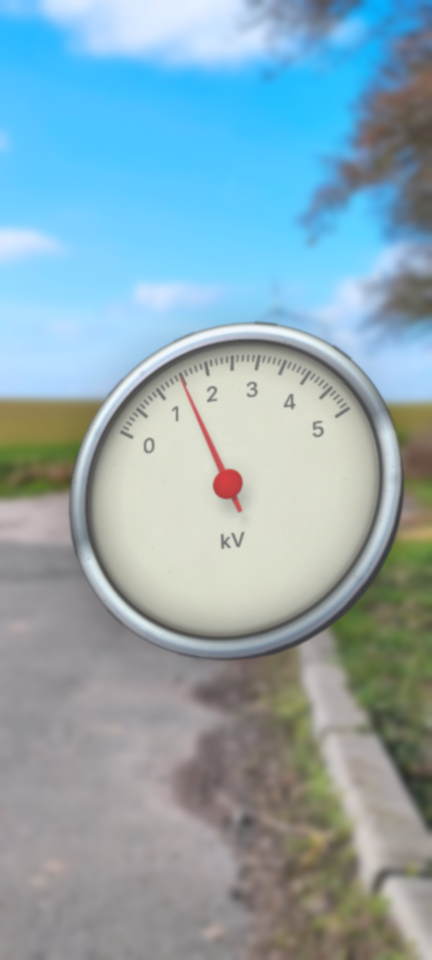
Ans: **1.5** kV
